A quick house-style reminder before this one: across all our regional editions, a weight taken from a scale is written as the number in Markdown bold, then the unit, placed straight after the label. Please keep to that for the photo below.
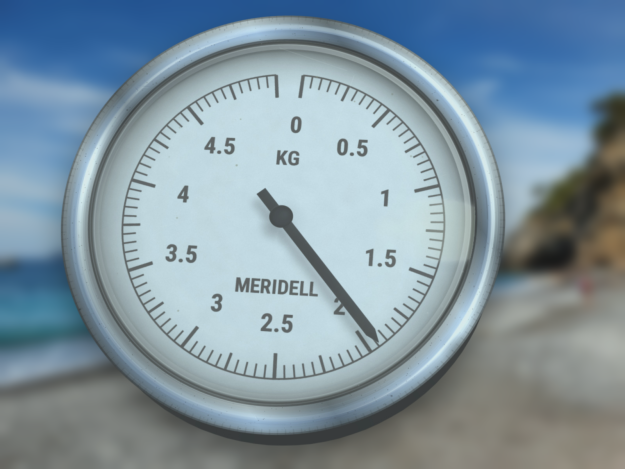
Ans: **1.95** kg
